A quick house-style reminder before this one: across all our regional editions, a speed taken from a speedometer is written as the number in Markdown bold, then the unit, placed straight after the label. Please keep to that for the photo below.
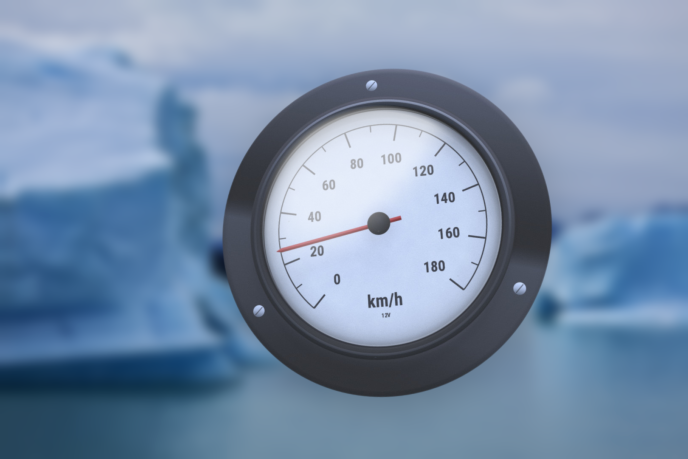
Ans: **25** km/h
